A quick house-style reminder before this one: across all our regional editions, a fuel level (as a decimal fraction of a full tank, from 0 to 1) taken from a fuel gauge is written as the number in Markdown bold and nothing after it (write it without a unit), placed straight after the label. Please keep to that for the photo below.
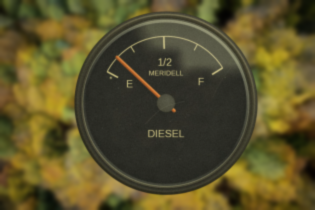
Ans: **0.125**
